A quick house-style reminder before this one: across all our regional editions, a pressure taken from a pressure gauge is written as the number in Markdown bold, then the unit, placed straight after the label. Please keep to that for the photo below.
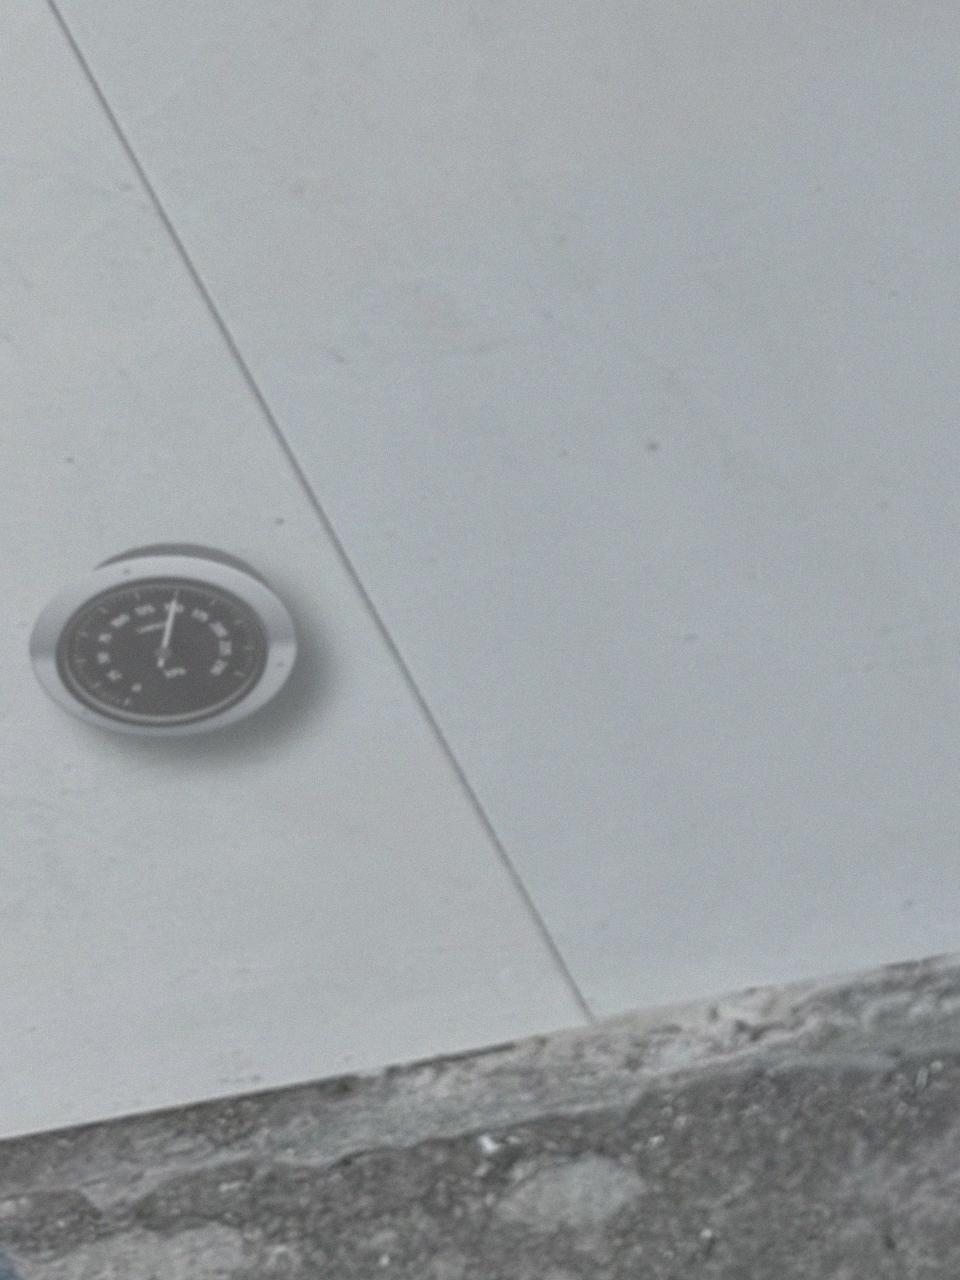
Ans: **150** kPa
